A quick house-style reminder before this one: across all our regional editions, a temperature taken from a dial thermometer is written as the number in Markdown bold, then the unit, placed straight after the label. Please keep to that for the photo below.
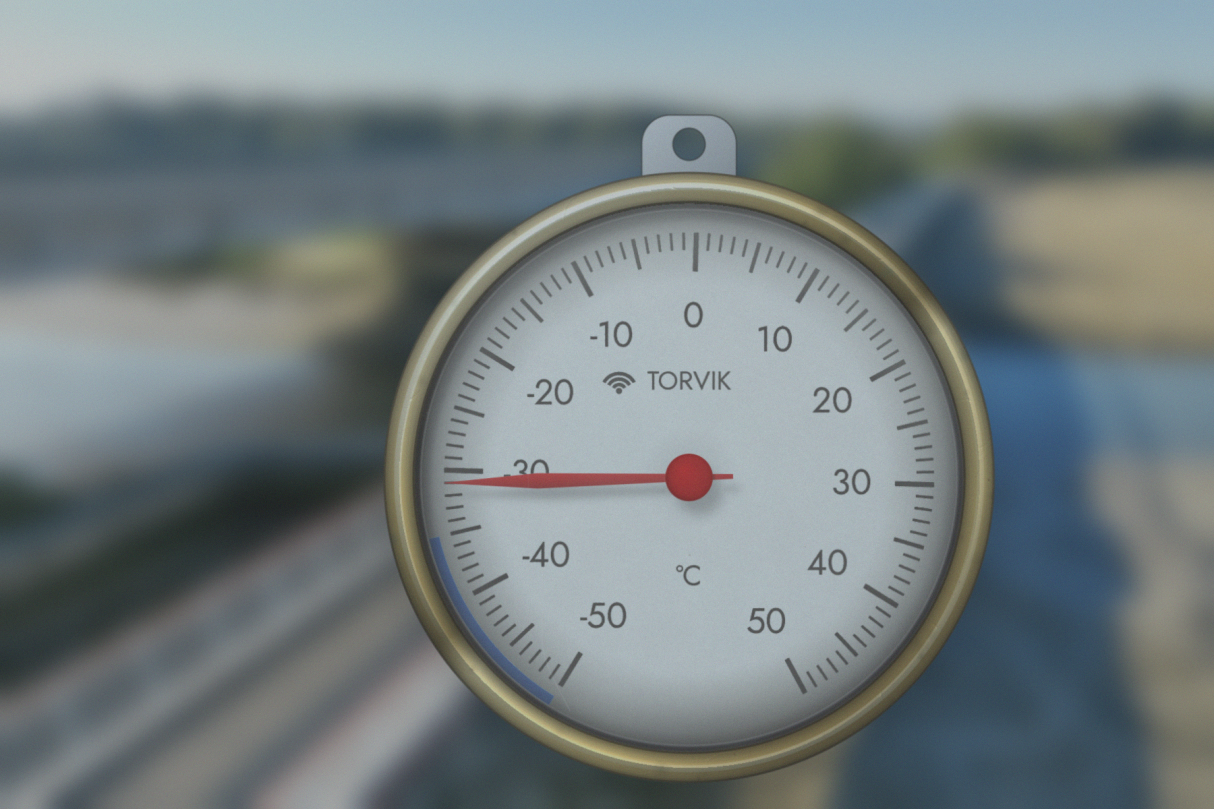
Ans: **-31** °C
